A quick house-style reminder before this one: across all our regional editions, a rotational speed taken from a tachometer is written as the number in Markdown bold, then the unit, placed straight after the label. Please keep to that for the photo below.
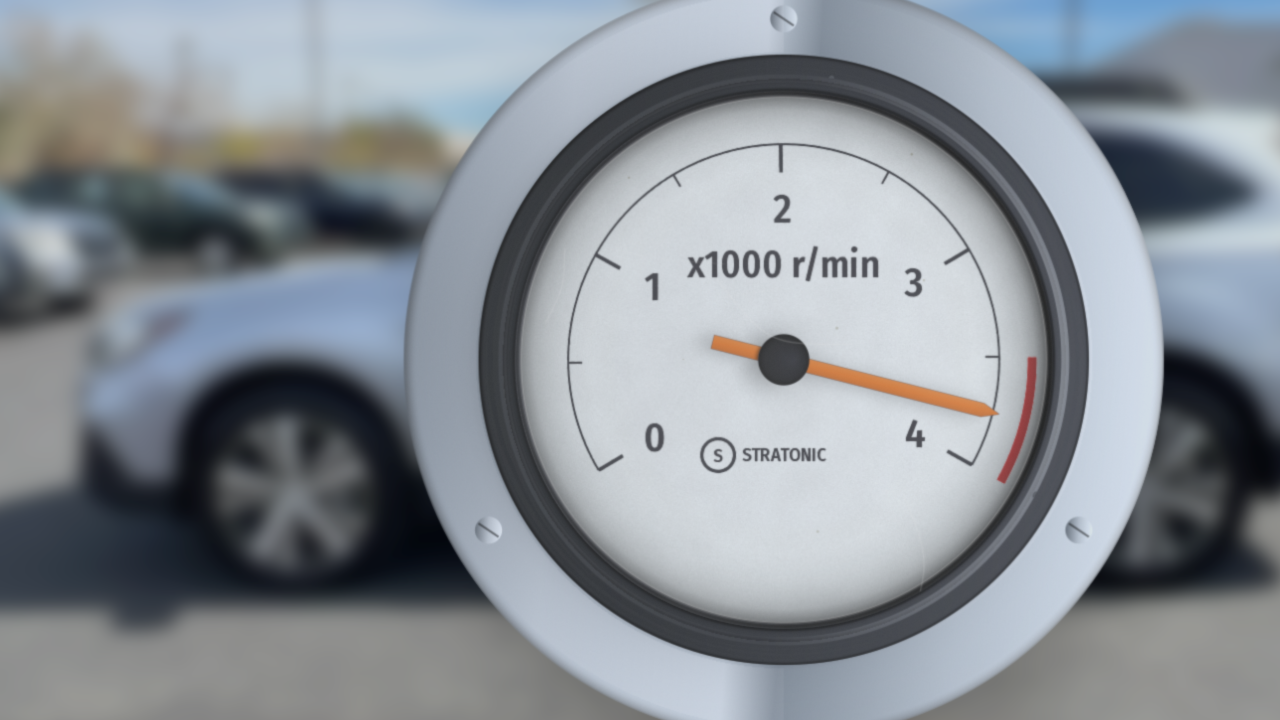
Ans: **3750** rpm
